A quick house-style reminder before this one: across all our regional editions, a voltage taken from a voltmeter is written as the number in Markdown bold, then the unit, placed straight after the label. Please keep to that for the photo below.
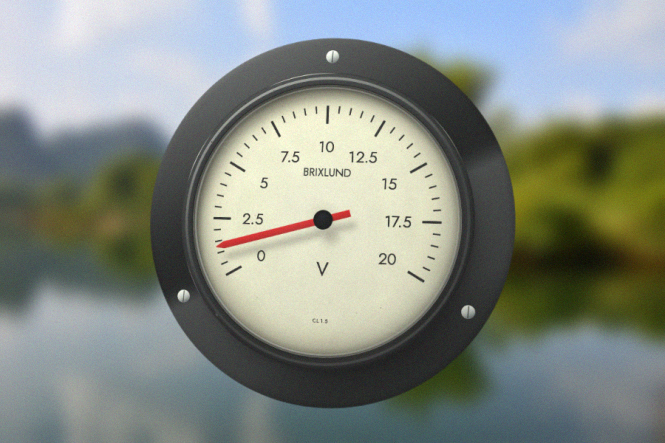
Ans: **1.25** V
